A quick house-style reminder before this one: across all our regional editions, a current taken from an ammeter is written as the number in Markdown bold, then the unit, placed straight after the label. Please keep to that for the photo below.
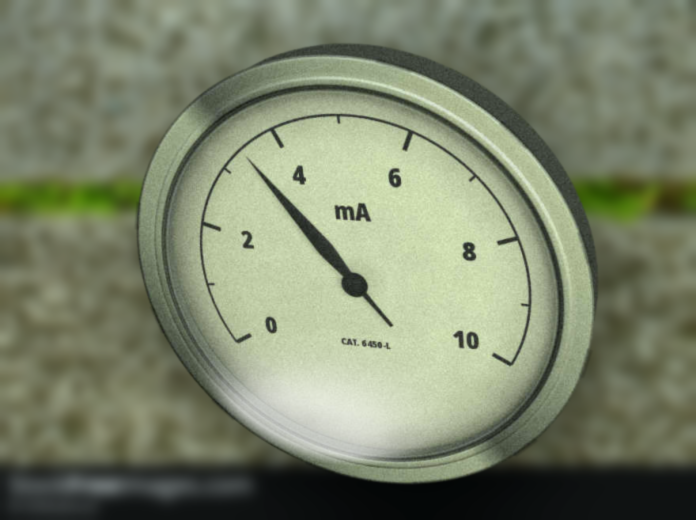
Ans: **3.5** mA
